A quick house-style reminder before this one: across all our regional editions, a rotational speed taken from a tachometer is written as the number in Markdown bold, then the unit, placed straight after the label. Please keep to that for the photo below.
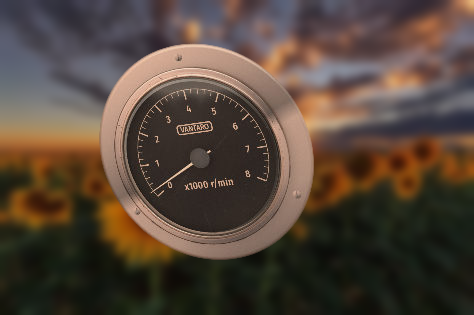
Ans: **200** rpm
